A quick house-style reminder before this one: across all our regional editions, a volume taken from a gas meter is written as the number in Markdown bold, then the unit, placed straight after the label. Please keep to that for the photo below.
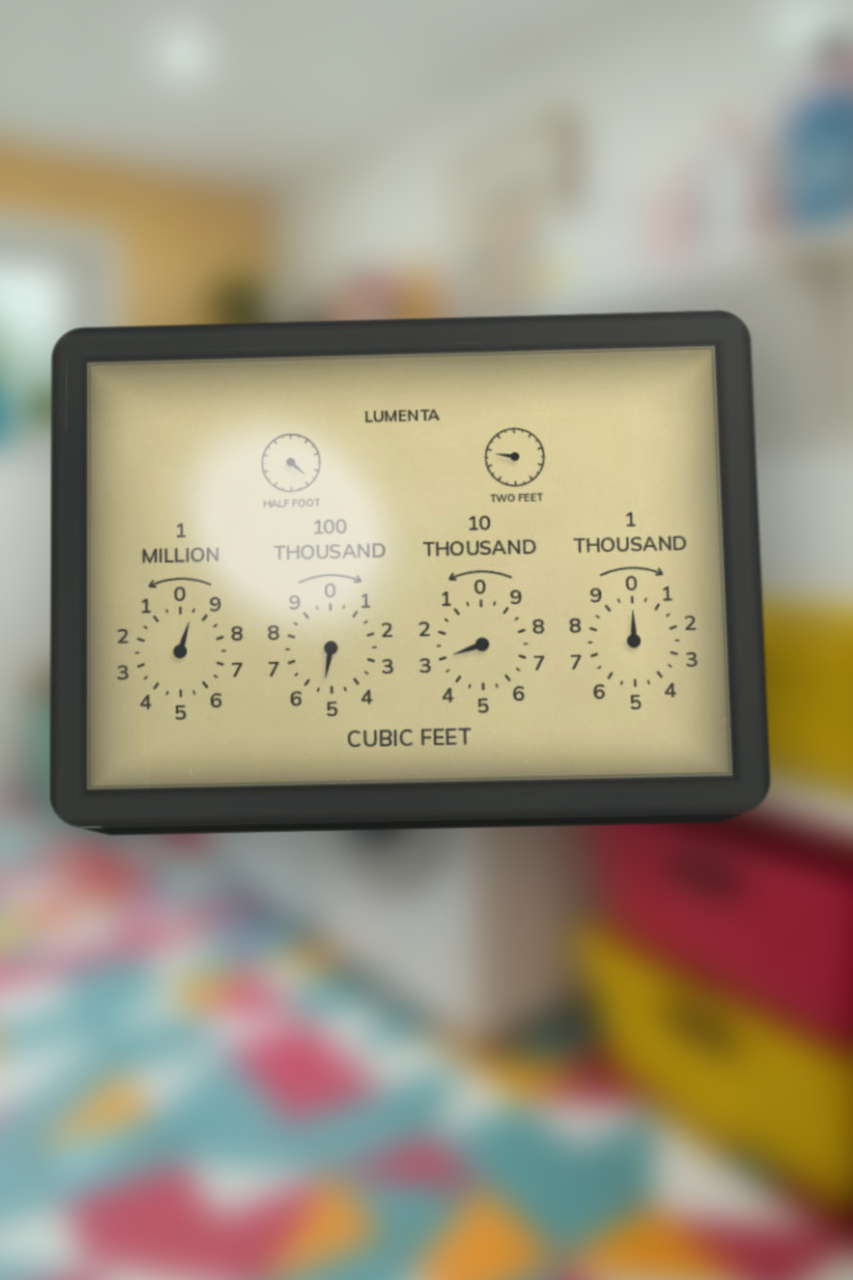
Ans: **953000** ft³
